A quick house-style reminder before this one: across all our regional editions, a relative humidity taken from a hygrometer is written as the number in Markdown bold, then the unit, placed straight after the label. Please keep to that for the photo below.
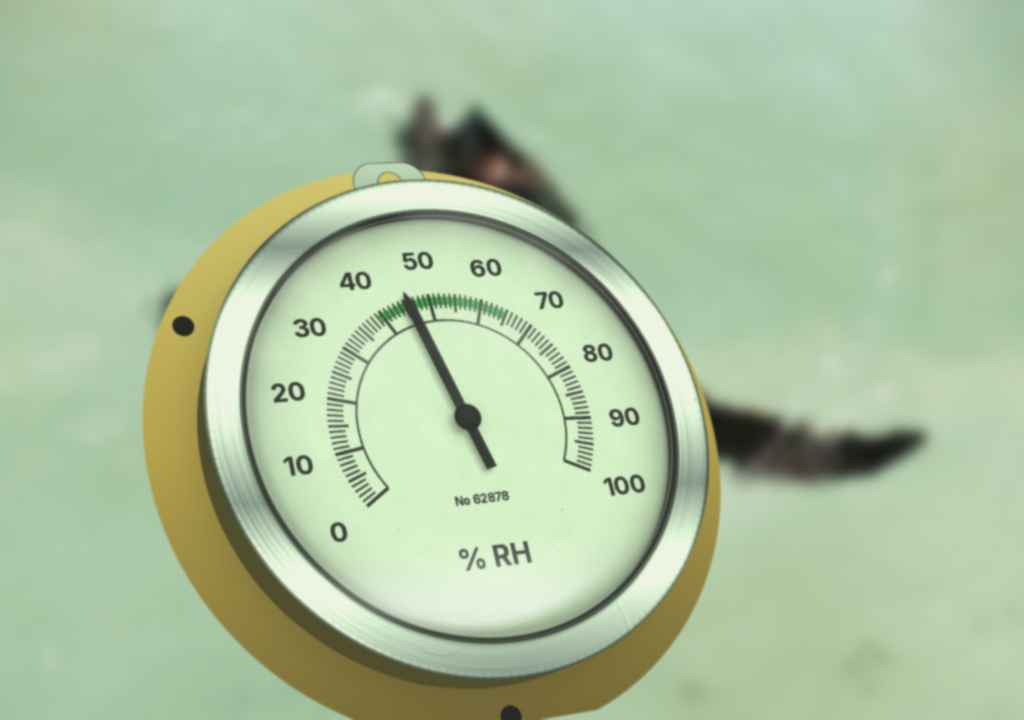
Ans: **45** %
